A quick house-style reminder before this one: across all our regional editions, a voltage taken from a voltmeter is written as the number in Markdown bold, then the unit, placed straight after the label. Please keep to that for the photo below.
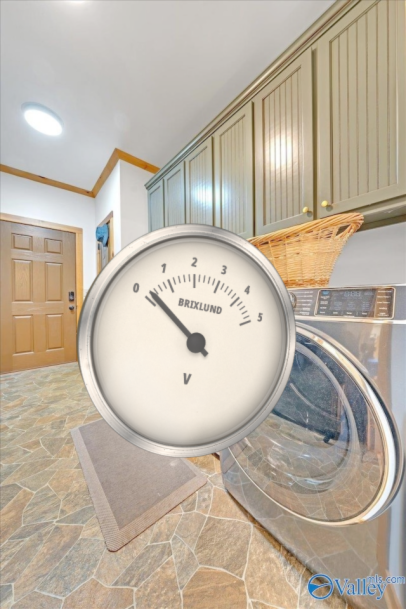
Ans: **0.2** V
